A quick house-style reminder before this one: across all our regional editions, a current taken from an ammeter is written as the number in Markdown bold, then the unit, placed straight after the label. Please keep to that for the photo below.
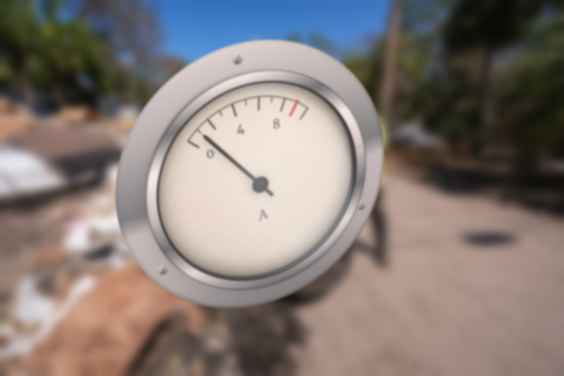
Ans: **1** A
